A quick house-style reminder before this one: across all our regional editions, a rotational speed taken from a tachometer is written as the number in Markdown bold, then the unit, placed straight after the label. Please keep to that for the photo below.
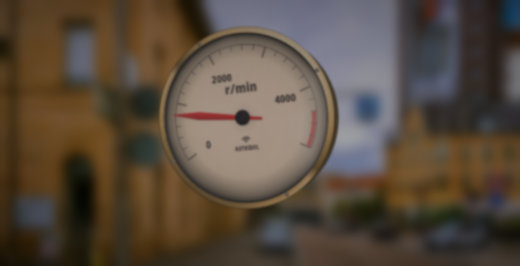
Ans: **800** rpm
